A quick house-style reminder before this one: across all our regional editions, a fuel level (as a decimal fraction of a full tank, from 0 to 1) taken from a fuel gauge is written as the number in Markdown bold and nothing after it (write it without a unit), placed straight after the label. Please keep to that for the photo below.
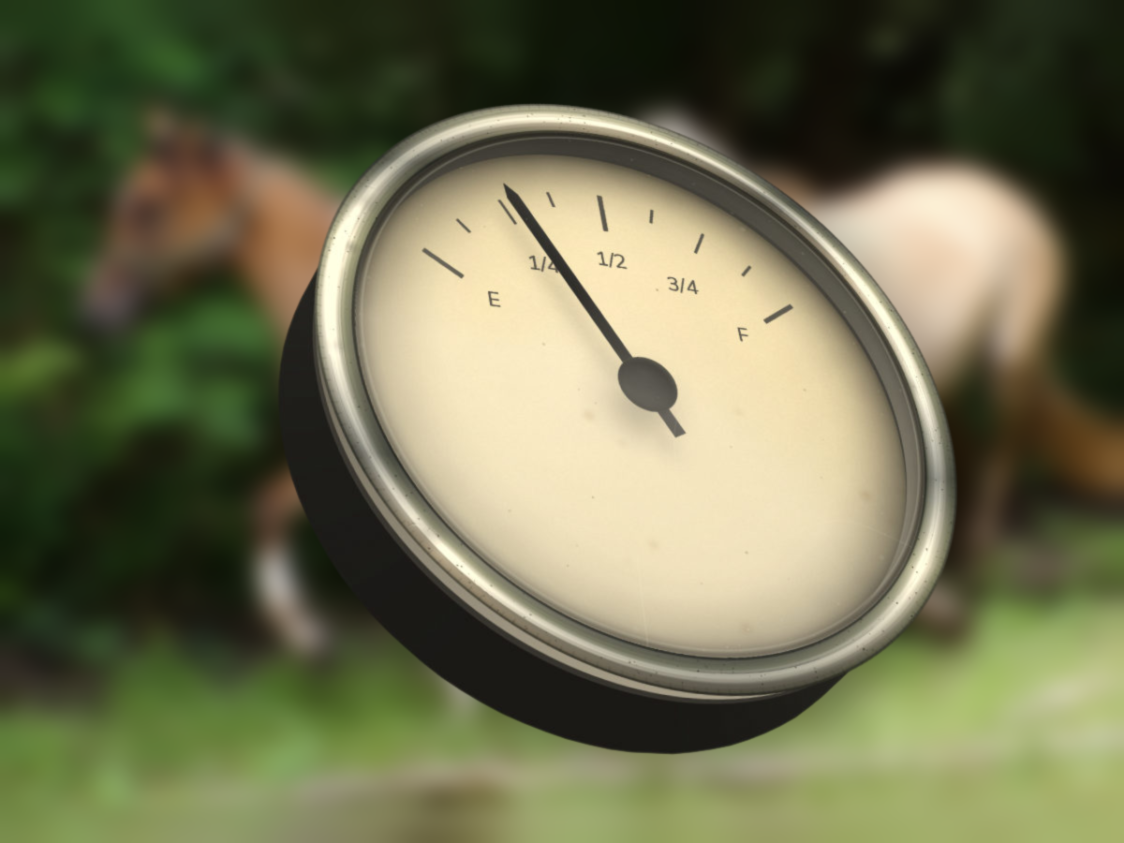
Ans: **0.25**
